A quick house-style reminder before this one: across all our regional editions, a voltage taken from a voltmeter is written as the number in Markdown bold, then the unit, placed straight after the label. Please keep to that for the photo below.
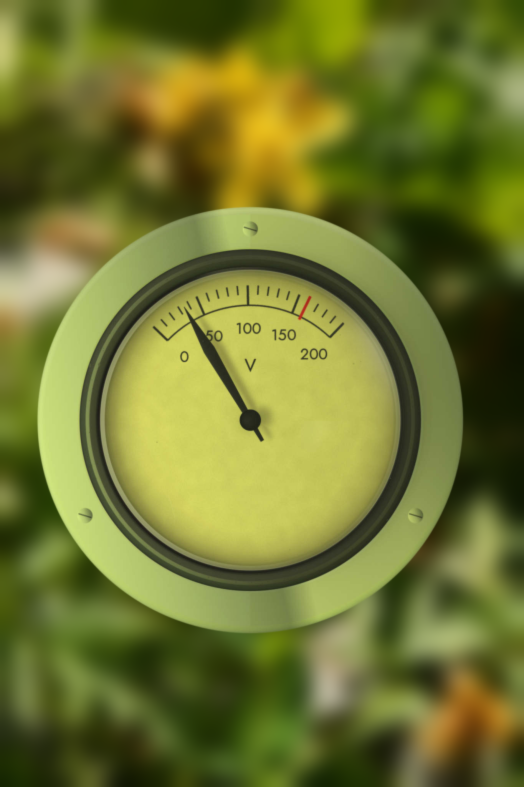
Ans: **35** V
